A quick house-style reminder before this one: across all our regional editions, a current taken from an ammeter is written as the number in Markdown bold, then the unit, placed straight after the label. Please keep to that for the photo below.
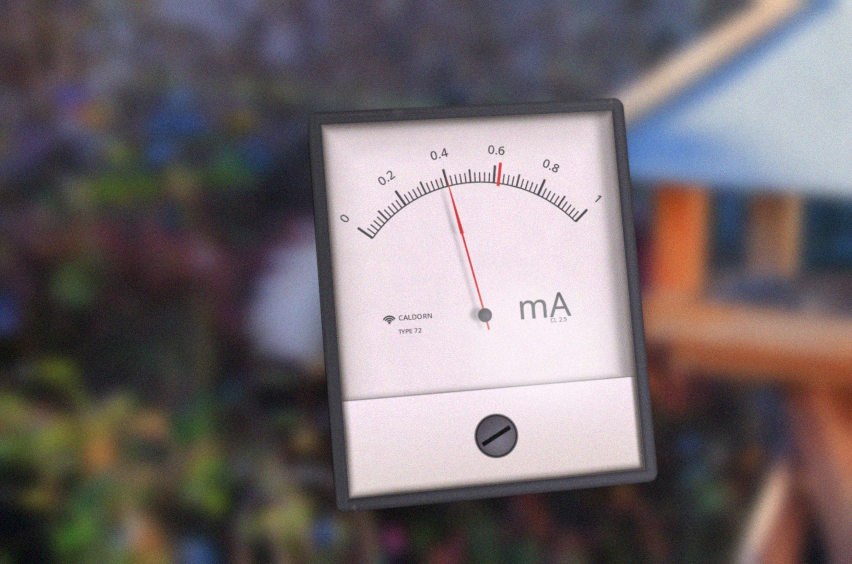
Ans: **0.4** mA
